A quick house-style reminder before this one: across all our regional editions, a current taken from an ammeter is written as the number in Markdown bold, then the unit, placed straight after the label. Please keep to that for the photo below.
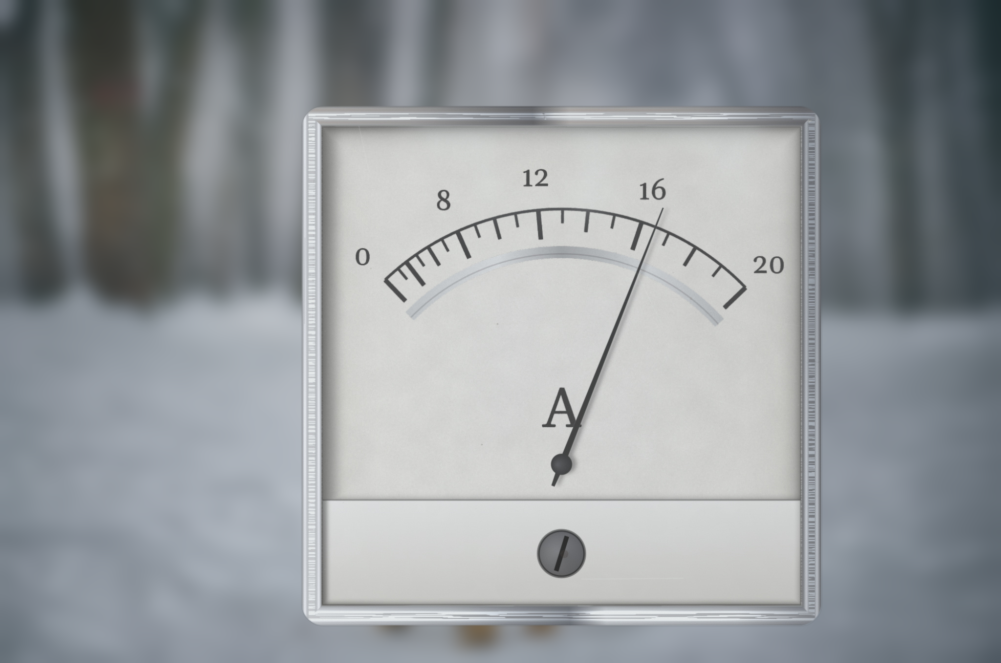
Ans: **16.5** A
